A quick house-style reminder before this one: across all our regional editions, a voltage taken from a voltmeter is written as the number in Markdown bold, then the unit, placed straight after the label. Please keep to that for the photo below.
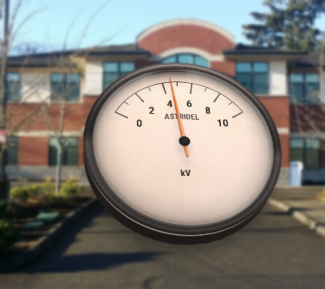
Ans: **4.5** kV
